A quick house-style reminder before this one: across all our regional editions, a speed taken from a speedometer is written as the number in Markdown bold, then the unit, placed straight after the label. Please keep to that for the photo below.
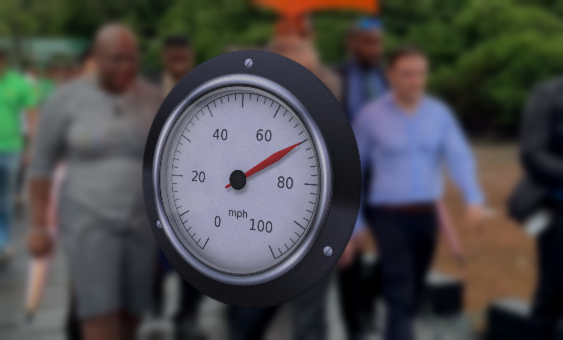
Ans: **70** mph
